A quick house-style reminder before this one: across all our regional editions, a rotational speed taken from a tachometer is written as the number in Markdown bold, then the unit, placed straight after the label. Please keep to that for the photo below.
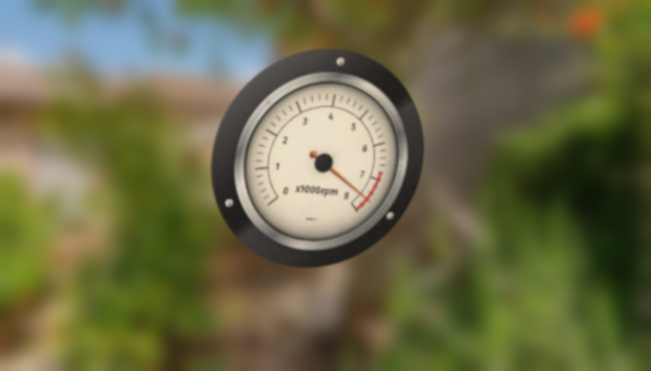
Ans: **7600** rpm
